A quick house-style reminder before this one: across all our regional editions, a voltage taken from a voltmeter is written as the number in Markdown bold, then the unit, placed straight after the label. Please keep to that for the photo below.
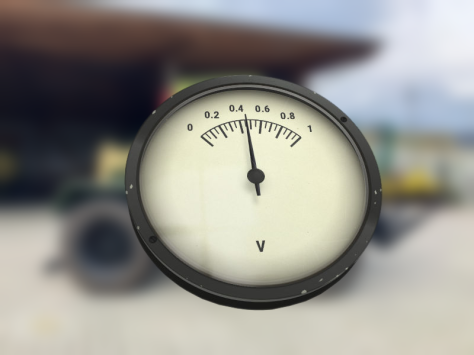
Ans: **0.45** V
